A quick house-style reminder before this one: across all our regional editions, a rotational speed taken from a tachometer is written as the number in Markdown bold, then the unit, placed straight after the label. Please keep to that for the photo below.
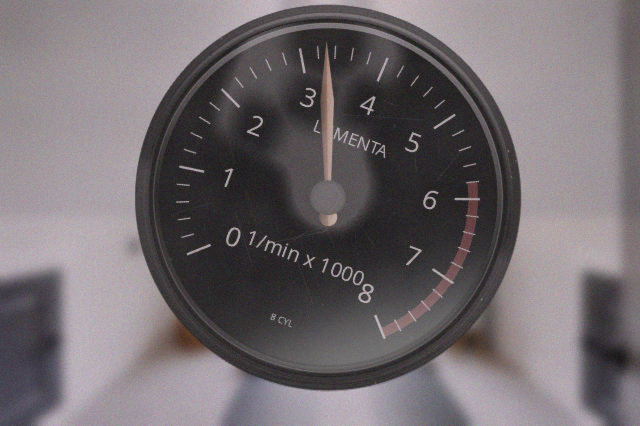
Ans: **3300** rpm
